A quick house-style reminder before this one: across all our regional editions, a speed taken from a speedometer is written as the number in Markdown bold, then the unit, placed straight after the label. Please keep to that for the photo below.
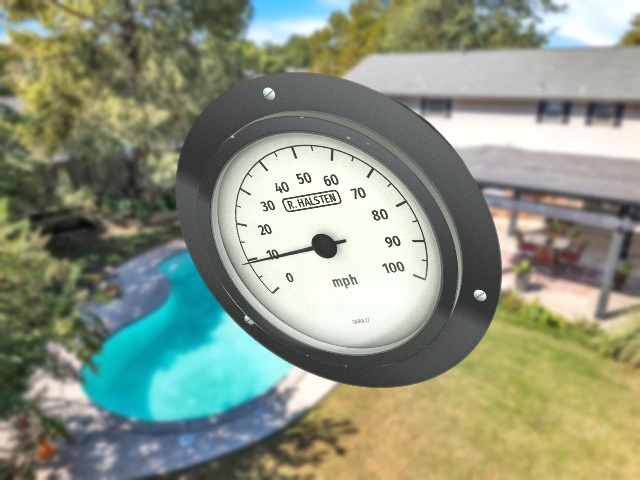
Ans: **10** mph
